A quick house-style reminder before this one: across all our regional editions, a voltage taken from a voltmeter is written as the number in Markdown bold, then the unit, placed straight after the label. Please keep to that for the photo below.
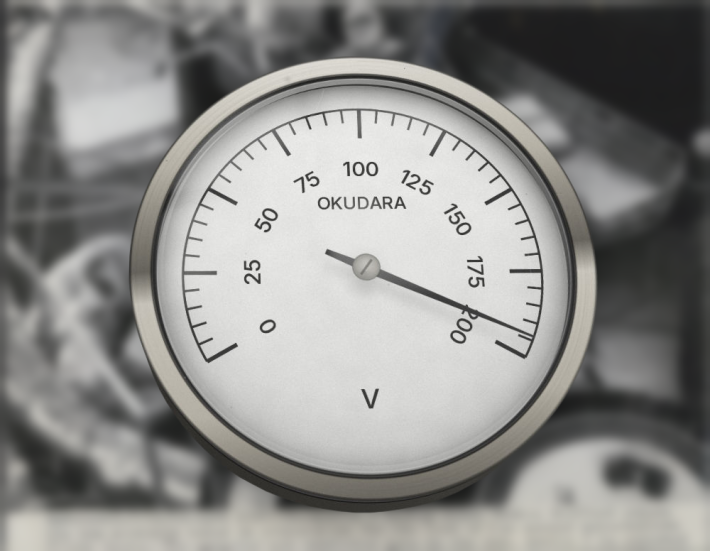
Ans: **195** V
